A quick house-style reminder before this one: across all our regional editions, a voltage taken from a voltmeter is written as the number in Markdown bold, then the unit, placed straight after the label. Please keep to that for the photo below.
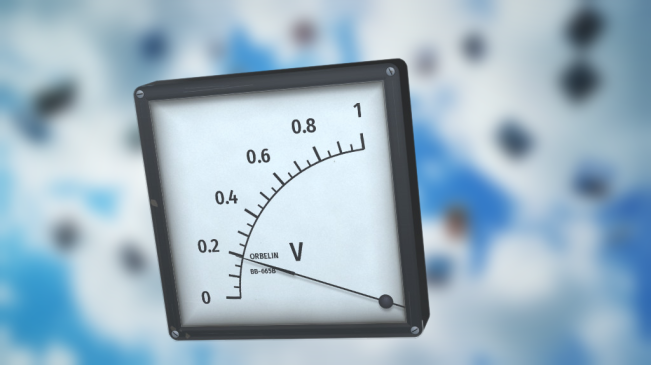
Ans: **0.2** V
